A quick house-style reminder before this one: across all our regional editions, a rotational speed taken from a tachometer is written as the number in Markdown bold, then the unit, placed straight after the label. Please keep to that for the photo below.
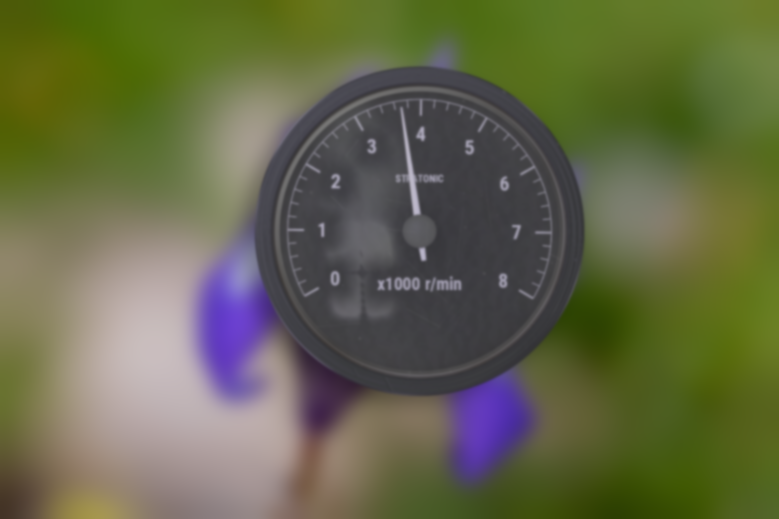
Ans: **3700** rpm
